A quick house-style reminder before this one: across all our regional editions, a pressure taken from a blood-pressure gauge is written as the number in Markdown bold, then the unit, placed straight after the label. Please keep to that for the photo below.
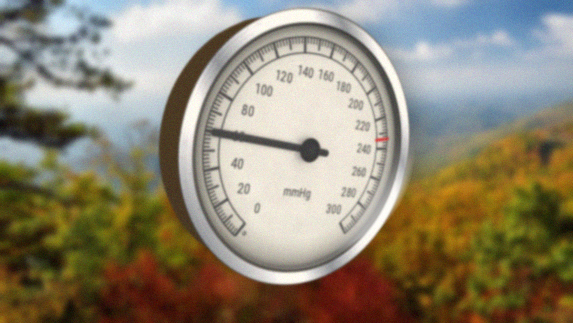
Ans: **60** mmHg
